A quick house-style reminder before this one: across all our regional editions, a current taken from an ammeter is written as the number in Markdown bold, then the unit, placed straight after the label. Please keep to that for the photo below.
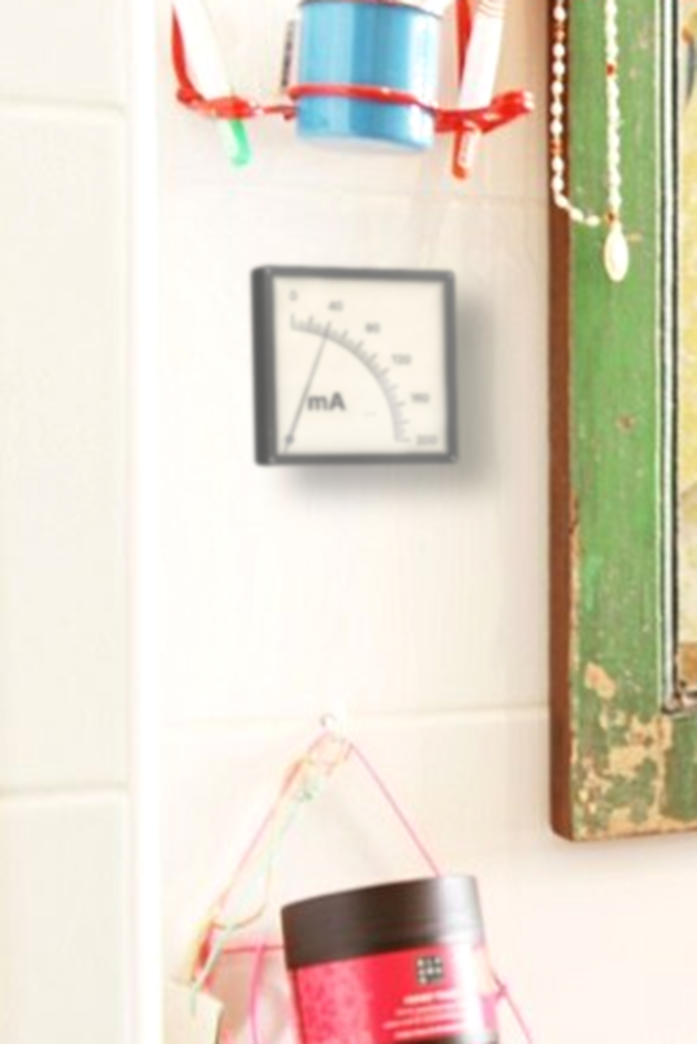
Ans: **40** mA
